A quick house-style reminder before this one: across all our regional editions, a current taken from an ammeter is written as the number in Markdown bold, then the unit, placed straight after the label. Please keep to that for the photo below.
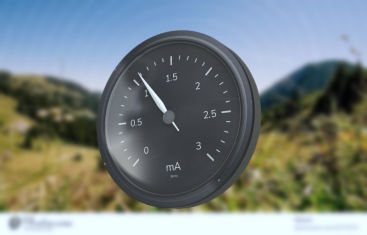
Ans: **1.1** mA
